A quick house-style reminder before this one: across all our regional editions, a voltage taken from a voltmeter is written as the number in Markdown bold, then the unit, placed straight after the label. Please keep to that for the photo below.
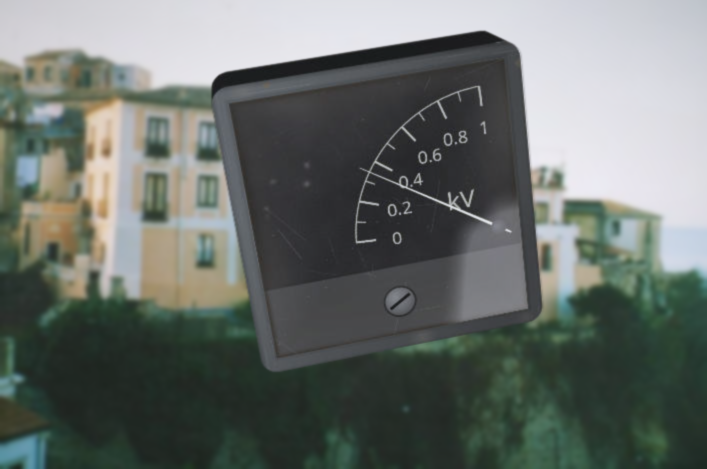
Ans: **0.35** kV
